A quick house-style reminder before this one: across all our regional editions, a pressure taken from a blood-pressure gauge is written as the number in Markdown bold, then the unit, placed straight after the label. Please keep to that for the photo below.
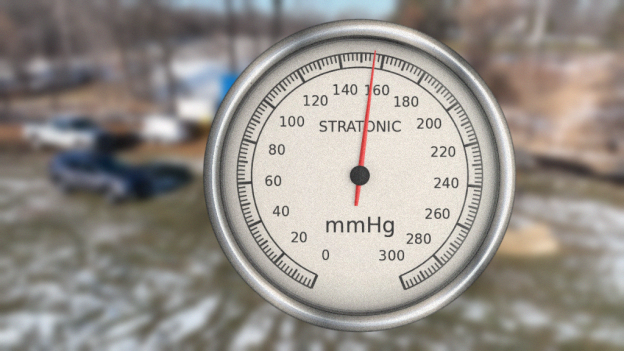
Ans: **156** mmHg
